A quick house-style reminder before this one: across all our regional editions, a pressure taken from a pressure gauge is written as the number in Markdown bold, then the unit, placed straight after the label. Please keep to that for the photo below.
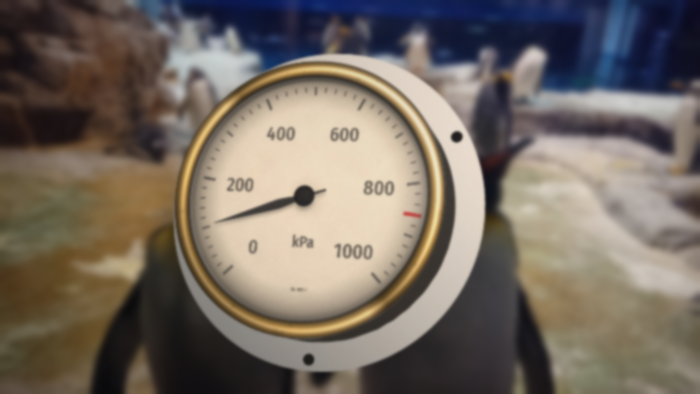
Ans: **100** kPa
